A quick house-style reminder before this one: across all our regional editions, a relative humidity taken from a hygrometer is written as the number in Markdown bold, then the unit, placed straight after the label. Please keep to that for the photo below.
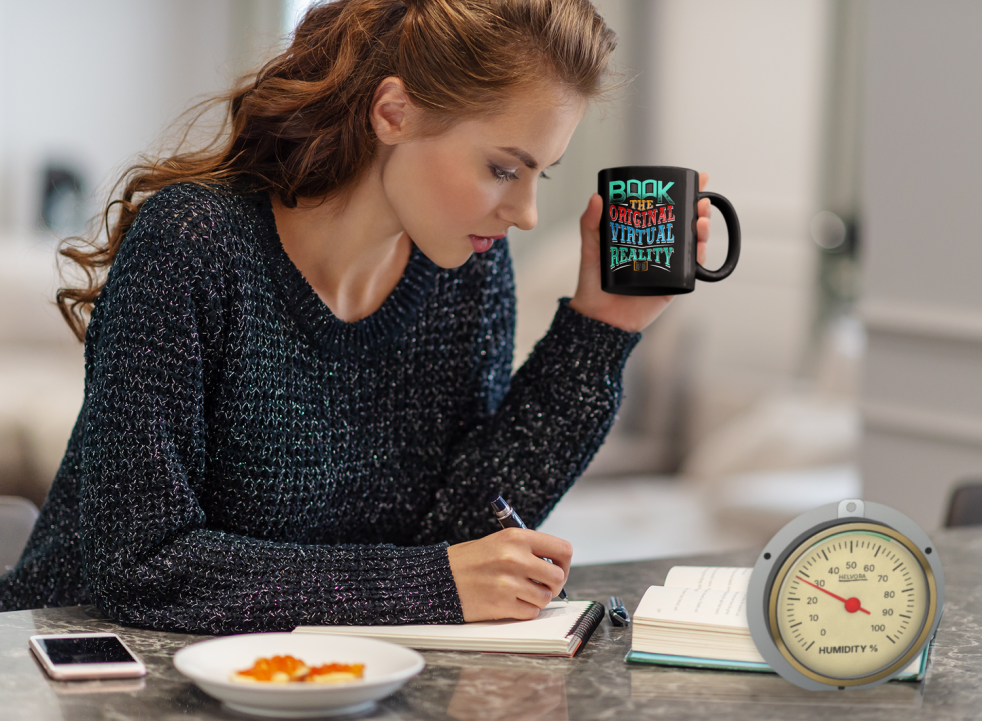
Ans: **28** %
